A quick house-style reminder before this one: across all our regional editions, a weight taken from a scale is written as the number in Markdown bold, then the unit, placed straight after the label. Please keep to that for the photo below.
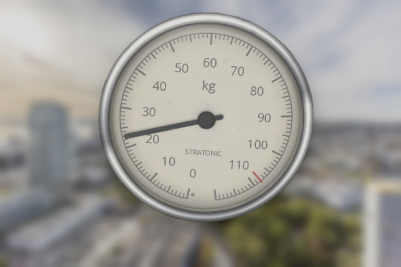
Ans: **23** kg
